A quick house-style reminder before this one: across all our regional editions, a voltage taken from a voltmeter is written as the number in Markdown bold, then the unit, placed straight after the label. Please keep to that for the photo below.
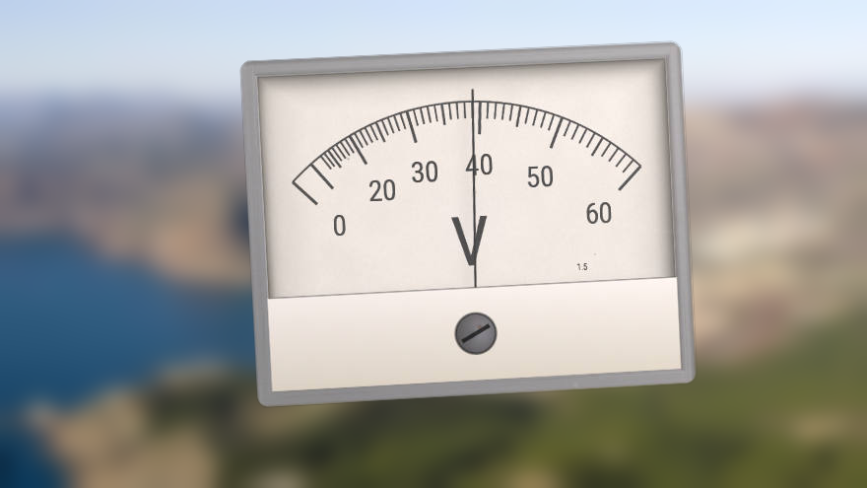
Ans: **39** V
